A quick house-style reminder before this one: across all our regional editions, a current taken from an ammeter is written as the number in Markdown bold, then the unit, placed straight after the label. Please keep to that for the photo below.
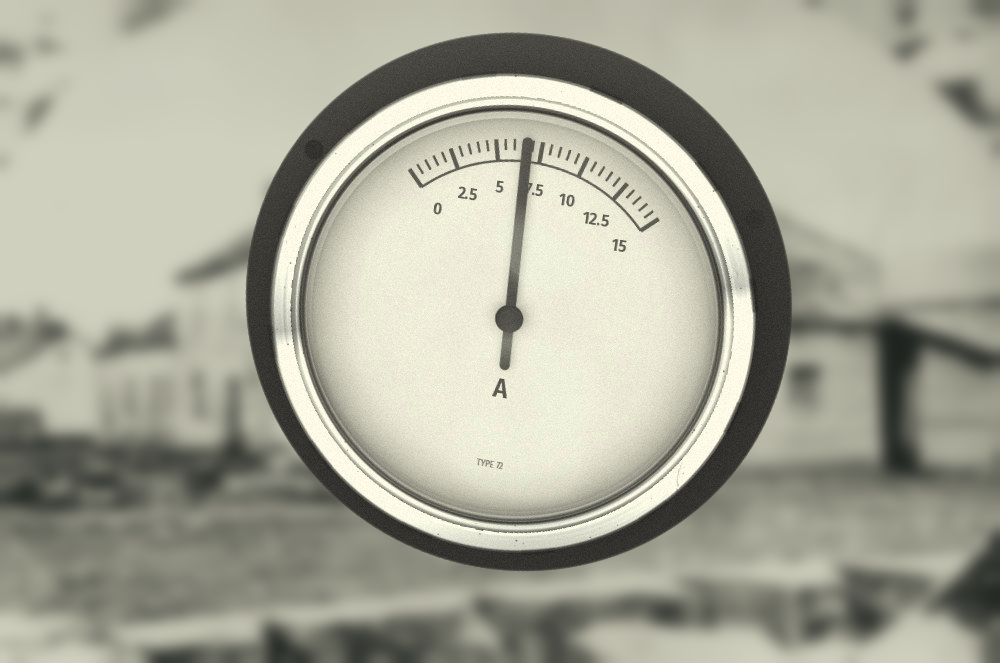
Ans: **6.75** A
